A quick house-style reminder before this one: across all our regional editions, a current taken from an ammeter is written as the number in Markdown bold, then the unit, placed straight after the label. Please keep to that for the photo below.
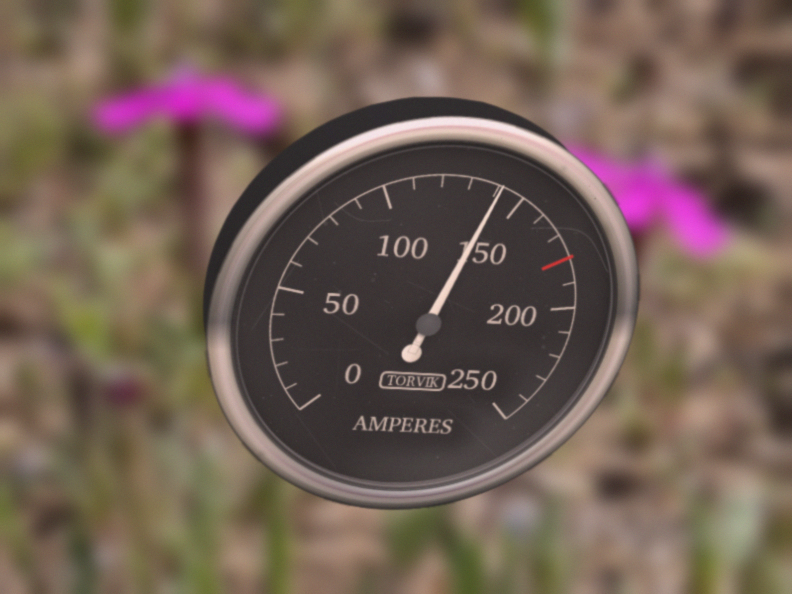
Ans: **140** A
